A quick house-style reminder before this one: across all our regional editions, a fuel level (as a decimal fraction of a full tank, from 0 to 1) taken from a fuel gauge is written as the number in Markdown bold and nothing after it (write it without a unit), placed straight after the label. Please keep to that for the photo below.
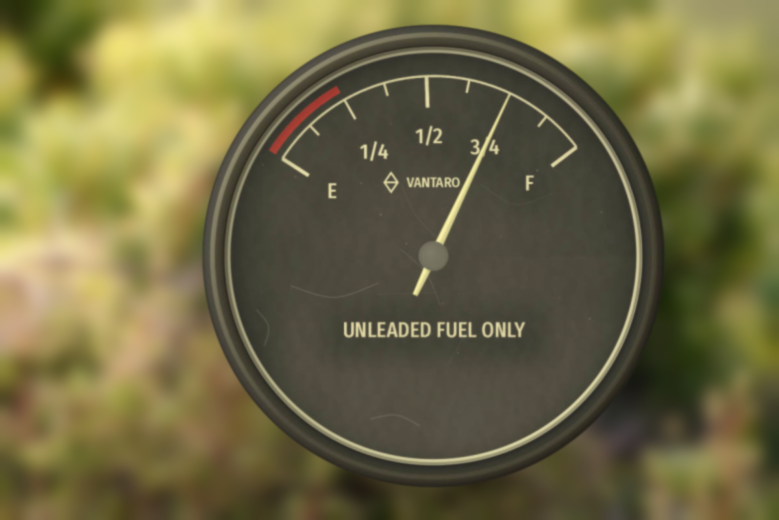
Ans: **0.75**
